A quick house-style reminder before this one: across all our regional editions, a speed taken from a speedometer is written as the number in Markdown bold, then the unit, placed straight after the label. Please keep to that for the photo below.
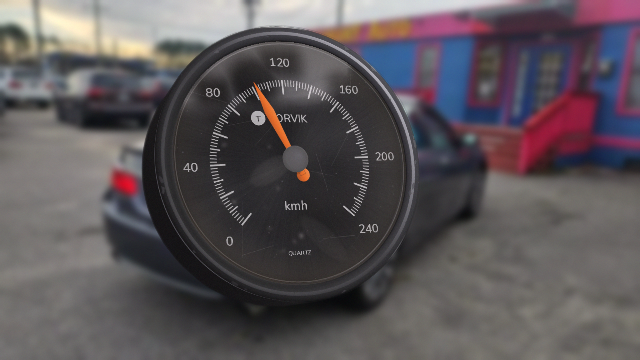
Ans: **100** km/h
